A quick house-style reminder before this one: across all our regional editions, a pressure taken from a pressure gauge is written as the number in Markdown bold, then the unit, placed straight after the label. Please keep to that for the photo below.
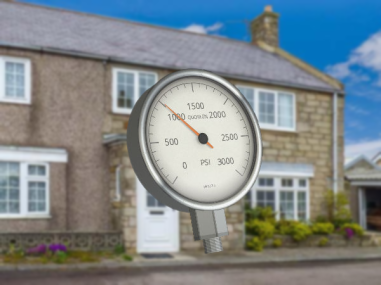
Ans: **1000** psi
